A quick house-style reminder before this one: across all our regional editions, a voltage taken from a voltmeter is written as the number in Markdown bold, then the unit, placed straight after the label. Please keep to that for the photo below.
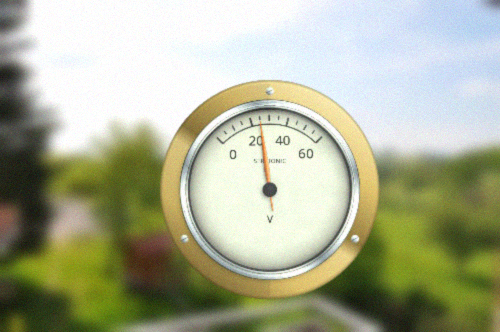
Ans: **25** V
